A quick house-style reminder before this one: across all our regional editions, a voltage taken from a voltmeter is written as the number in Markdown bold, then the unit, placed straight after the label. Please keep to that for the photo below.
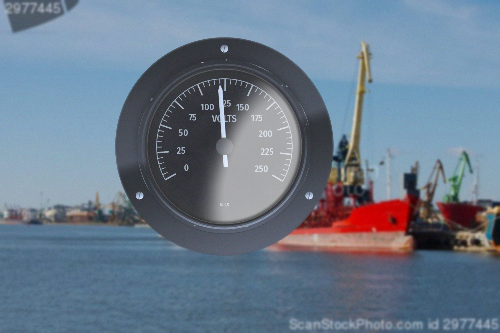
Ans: **120** V
